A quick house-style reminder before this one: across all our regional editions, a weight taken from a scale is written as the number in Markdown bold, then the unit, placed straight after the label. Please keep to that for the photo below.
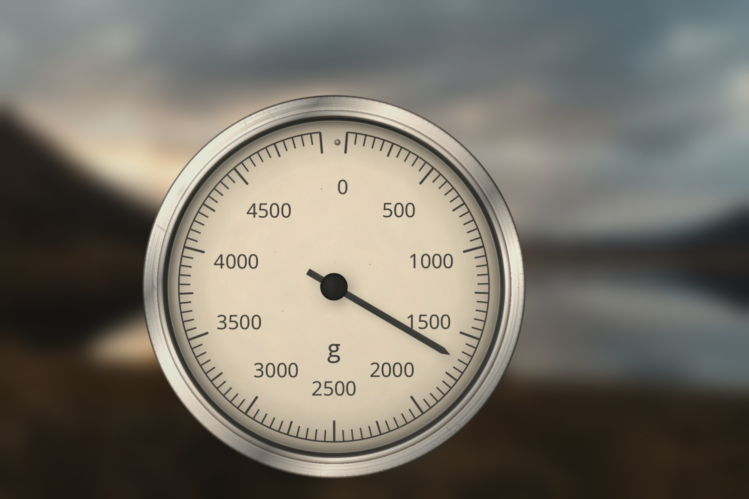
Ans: **1650** g
